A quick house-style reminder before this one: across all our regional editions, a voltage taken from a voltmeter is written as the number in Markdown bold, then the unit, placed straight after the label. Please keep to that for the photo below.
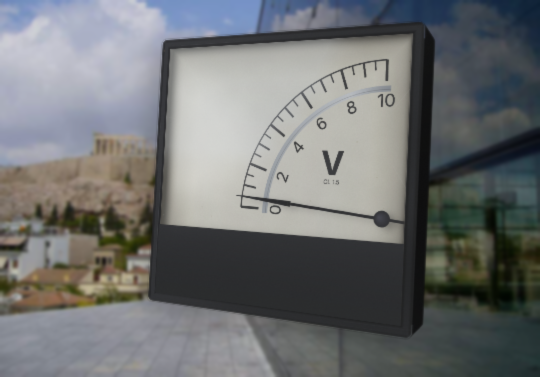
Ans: **0.5** V
